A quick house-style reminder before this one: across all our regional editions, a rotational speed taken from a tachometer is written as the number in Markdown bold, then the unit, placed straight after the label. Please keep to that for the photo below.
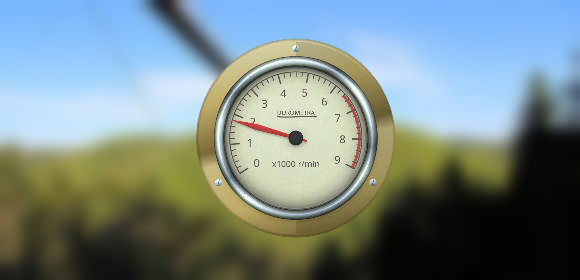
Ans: **1800** rpm
